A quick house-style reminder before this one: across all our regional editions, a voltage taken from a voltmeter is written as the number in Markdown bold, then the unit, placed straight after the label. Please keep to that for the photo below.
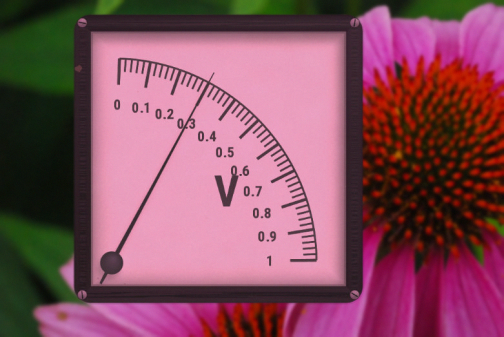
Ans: **0.3** V
